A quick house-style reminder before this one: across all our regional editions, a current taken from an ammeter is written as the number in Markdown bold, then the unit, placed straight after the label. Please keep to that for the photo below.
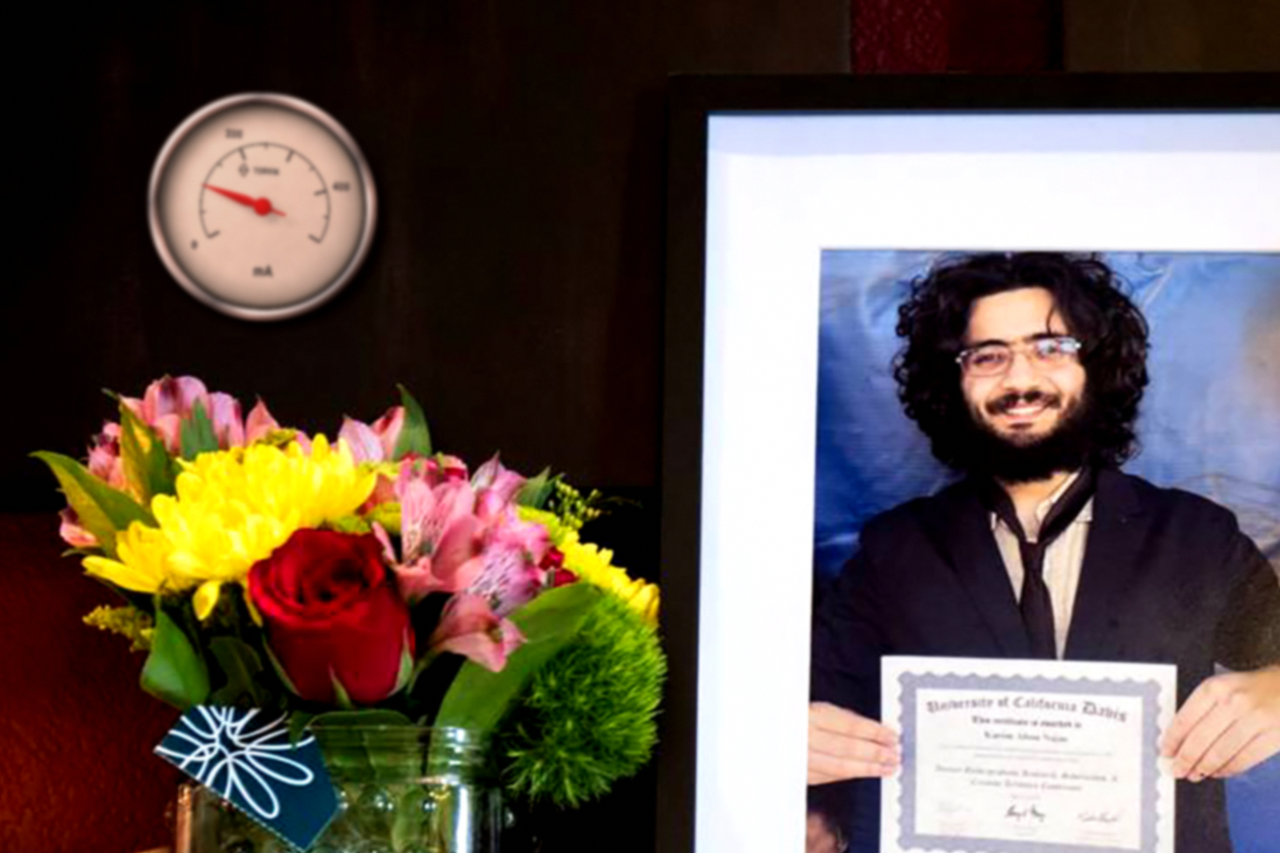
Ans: **100** mA
